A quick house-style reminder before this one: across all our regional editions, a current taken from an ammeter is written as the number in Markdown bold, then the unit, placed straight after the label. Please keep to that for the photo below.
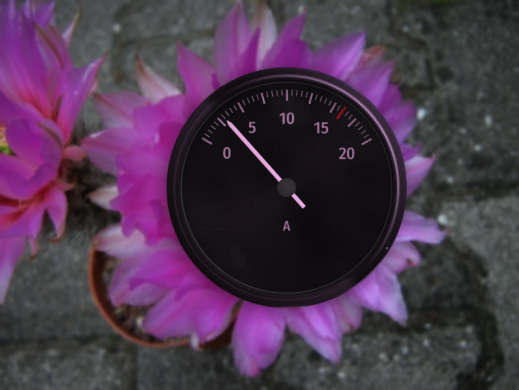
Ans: **3** A
